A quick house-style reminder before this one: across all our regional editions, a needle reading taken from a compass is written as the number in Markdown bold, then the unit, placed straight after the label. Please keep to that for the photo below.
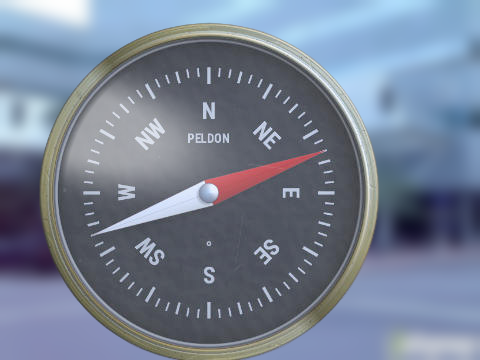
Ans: **70** °
